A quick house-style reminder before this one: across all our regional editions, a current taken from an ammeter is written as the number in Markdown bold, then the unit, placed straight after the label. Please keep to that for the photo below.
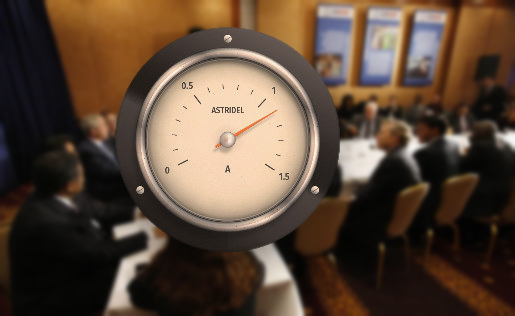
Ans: **1.1** A
